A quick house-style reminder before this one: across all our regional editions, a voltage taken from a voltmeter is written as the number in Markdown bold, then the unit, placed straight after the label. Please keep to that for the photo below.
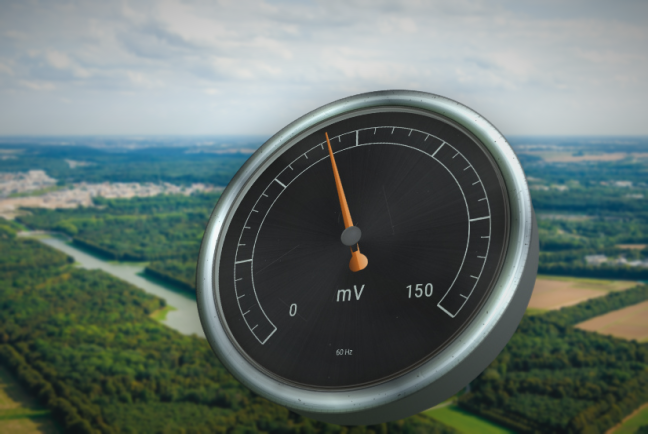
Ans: **67.5** mV
